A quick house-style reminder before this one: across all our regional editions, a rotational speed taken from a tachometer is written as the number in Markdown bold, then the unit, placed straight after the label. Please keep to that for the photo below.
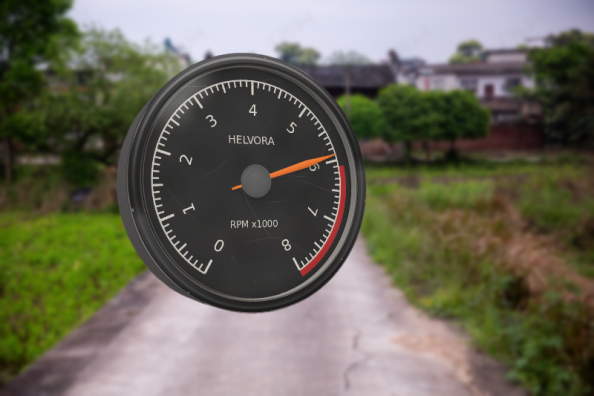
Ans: **5900** rpm
